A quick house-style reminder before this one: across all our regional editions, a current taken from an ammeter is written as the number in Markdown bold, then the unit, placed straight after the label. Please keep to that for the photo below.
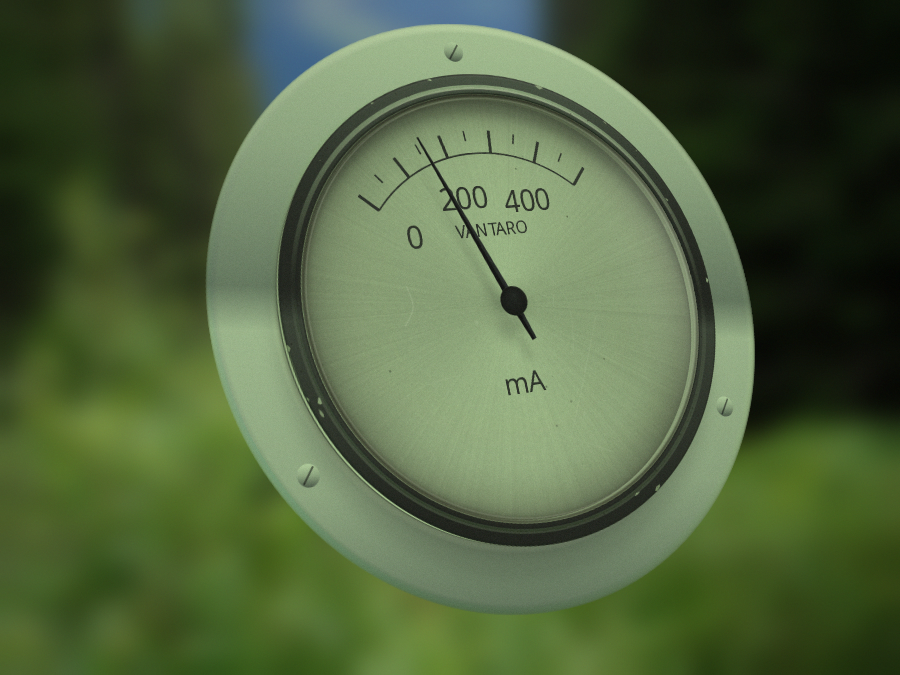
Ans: **150** mA
